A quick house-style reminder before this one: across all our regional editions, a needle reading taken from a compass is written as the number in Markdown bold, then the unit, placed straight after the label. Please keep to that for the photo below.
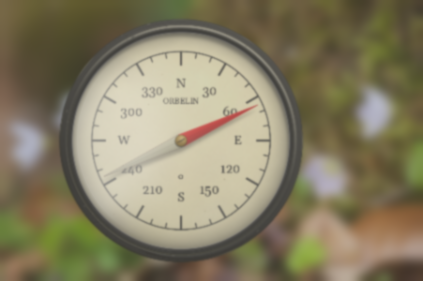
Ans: **65** °
